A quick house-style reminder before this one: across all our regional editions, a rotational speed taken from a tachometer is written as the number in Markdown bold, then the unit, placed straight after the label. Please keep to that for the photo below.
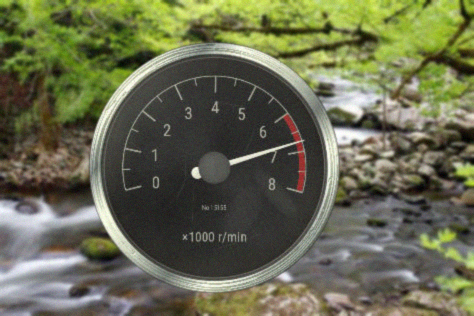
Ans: **6750** rpm
